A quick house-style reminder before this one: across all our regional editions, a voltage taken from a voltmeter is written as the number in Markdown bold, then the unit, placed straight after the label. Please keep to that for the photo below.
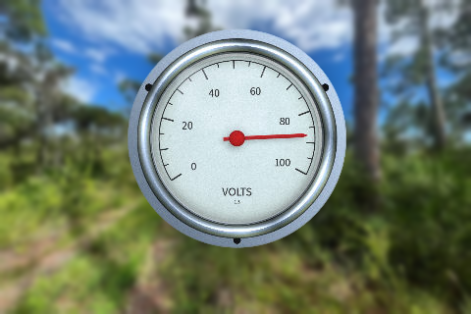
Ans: **87.5** V
